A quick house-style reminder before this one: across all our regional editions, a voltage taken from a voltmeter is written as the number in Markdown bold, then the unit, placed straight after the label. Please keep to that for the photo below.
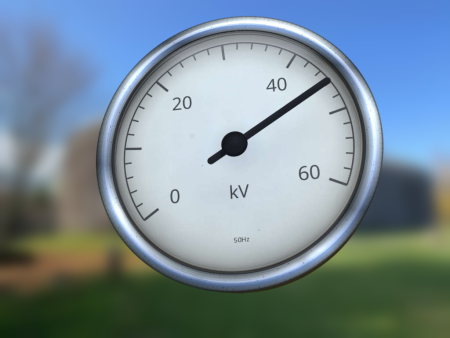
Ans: **46** kV
